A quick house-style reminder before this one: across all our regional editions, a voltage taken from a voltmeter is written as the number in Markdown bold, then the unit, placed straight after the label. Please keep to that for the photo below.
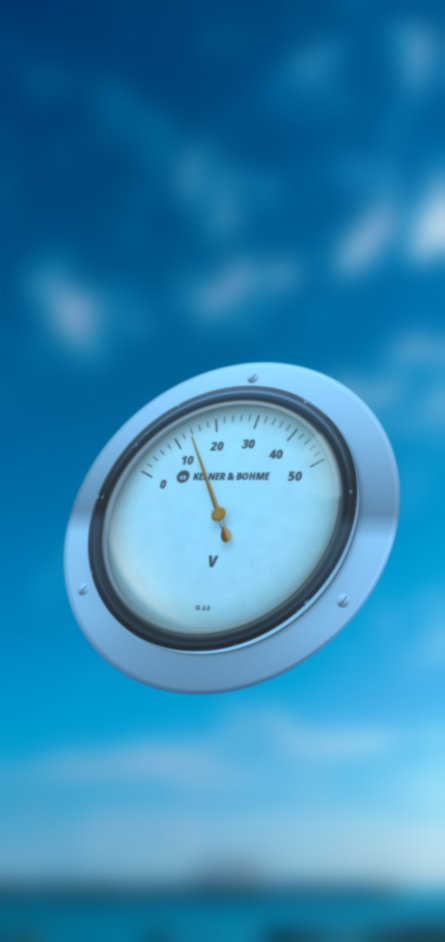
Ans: **14** V
